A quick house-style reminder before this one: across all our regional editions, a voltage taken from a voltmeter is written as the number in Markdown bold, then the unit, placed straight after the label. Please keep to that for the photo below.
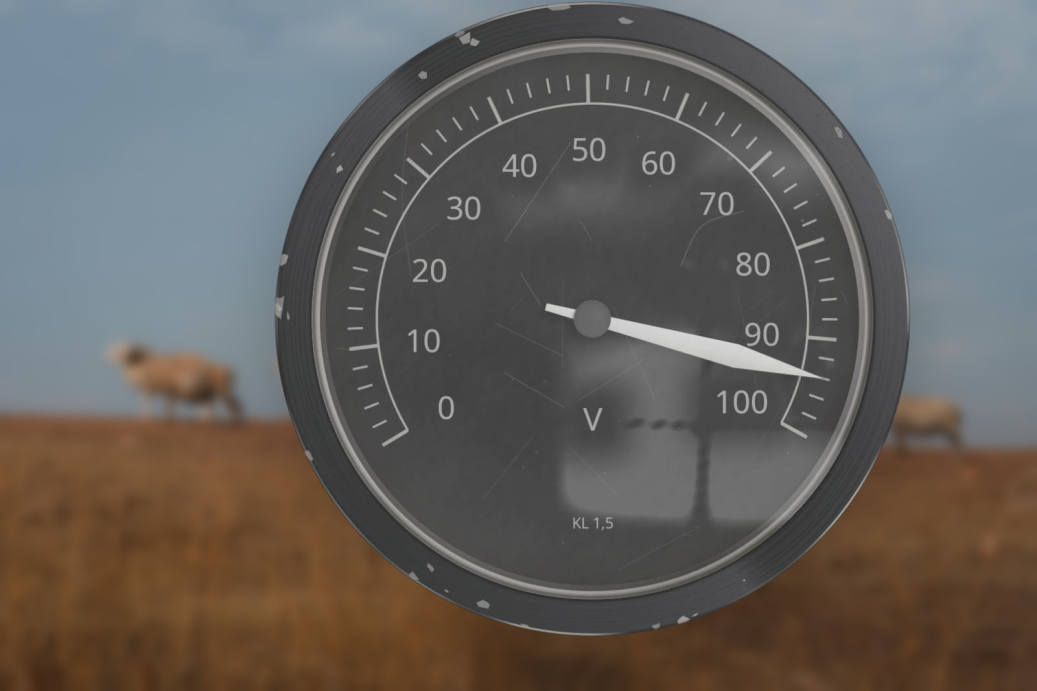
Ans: **94** V
